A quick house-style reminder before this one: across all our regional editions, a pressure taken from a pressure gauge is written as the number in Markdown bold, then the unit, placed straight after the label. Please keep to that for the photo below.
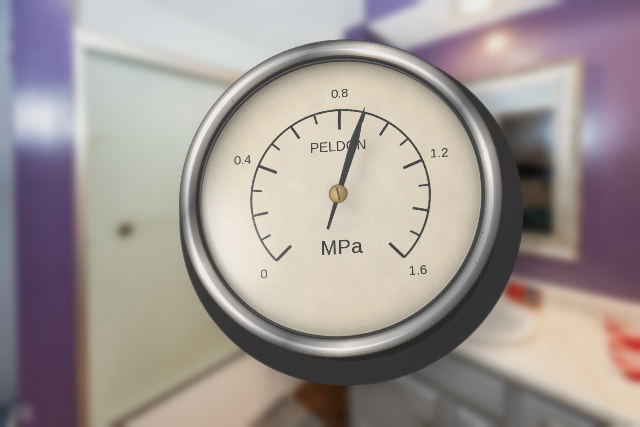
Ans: **0.9** MPa
